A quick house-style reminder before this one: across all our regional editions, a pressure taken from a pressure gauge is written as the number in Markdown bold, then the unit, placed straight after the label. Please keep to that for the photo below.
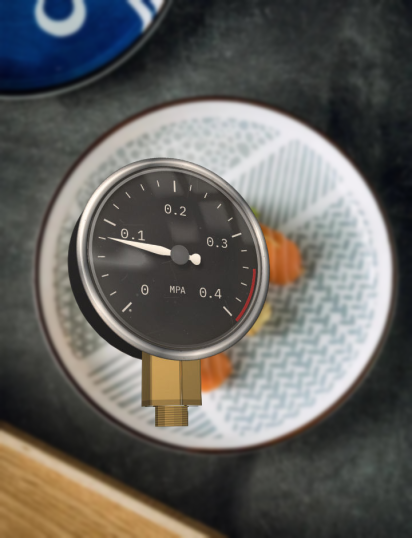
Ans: **0.08** MPa
